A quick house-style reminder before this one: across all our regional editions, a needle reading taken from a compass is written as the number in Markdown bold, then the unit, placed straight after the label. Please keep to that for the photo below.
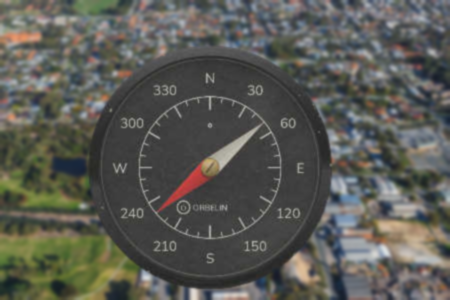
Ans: **230** °
